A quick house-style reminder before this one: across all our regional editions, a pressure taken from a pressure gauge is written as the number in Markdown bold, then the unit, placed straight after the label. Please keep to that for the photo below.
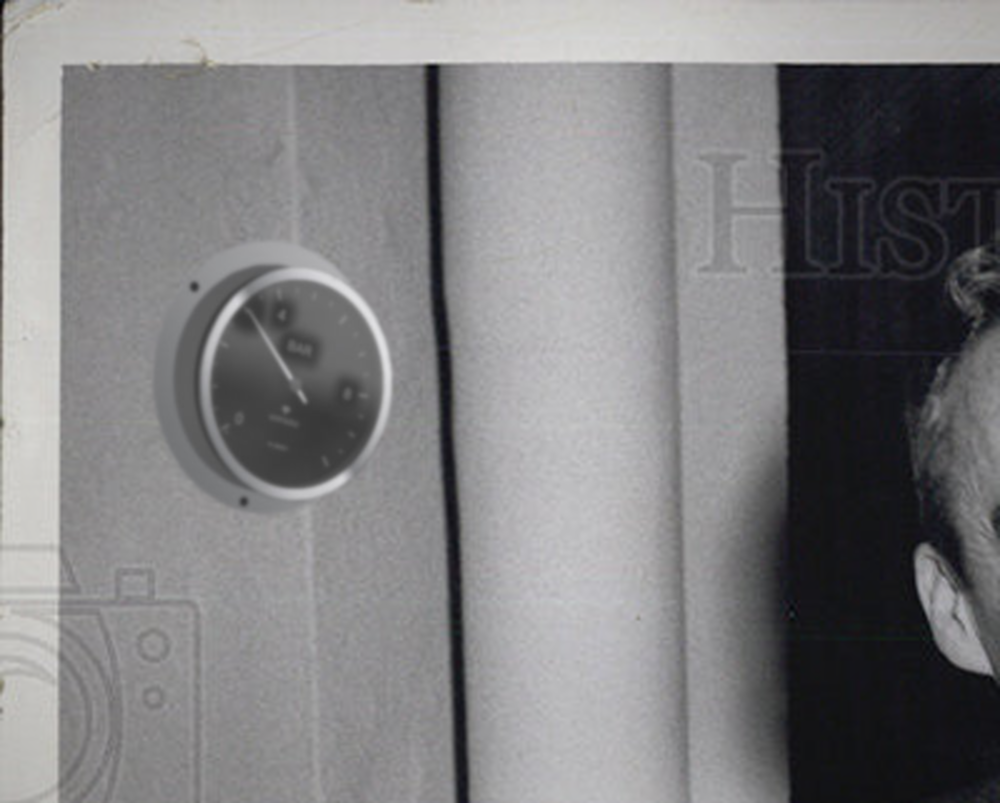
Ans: **3** bar
